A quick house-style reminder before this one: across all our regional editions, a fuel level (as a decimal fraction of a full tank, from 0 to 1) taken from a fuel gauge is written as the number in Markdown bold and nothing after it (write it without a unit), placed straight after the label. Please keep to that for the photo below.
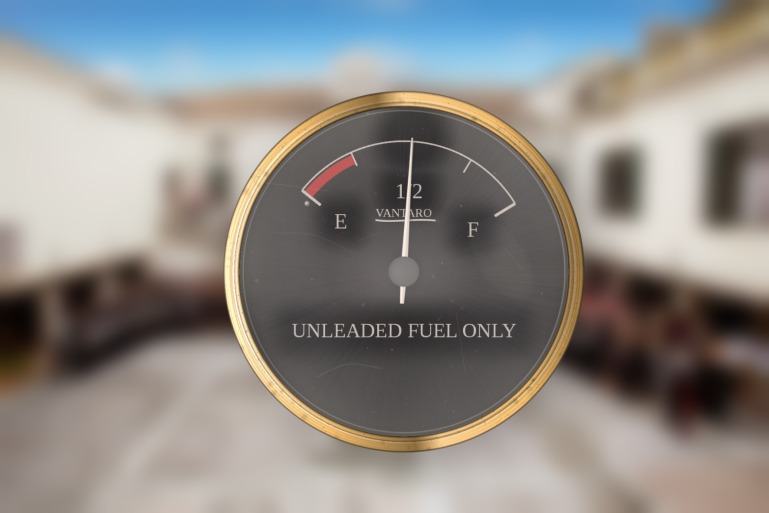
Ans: **0.5**
